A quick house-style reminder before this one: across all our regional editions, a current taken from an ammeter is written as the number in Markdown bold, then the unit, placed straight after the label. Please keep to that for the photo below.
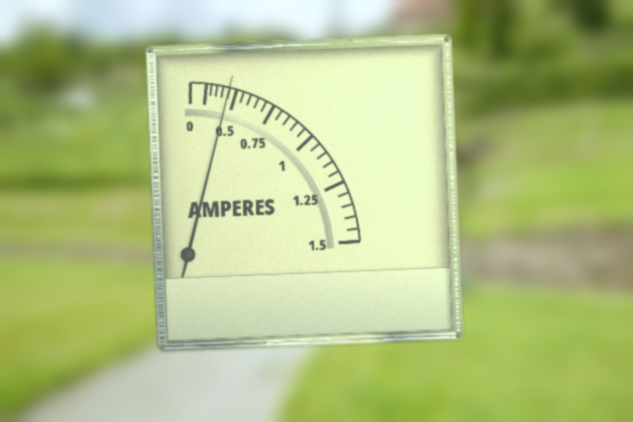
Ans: **0.45** A
